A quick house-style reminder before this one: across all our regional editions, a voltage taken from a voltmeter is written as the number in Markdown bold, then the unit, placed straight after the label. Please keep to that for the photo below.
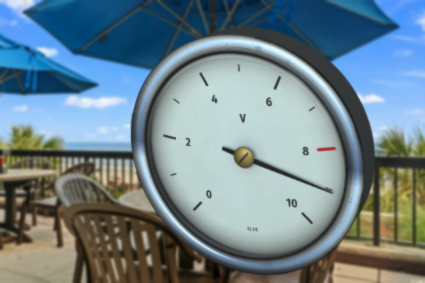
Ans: **9** V
